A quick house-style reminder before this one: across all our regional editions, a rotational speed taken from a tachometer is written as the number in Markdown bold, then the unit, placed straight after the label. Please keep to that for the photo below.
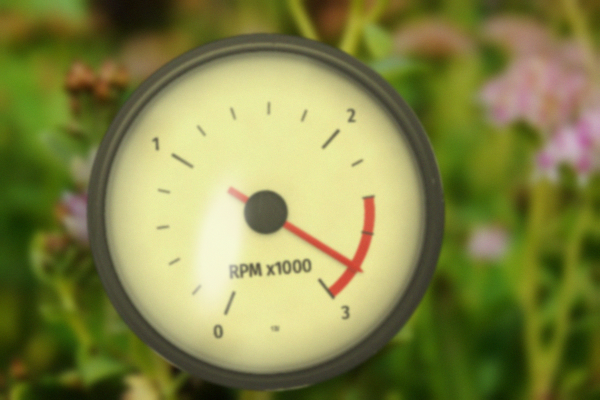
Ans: **2800** rpm
